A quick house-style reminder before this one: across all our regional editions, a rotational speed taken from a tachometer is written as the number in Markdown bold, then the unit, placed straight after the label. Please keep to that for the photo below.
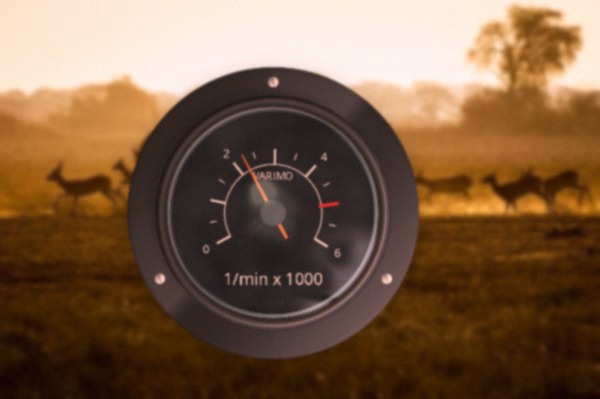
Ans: **2250** rpm
